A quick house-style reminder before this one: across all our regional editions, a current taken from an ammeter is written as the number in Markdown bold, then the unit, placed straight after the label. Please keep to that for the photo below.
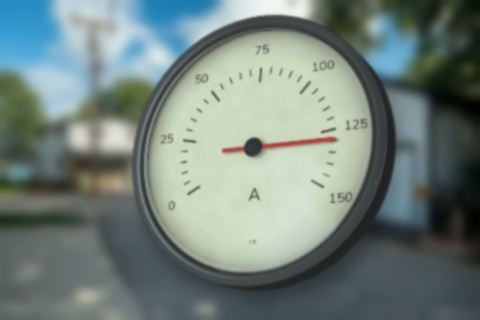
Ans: **130** A
